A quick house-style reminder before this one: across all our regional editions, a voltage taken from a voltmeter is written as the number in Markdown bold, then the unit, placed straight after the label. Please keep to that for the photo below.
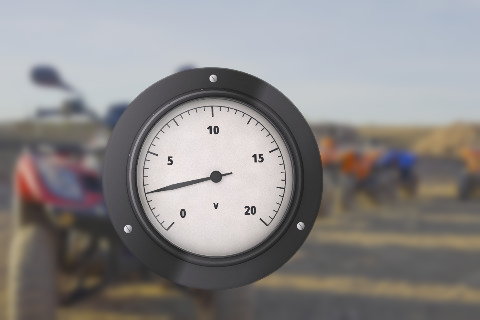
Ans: **2.5** V
